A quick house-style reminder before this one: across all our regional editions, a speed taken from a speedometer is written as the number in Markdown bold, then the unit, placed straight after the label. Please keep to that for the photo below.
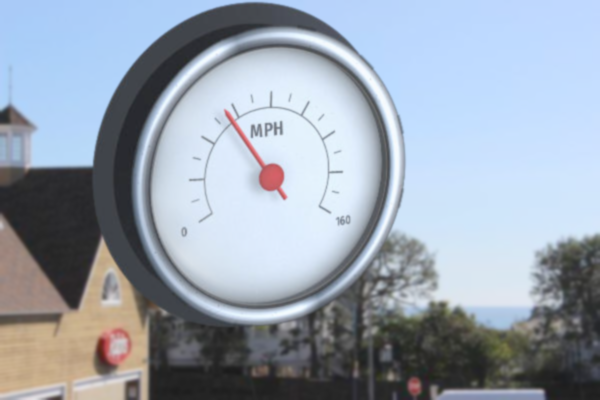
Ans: **55** mph
